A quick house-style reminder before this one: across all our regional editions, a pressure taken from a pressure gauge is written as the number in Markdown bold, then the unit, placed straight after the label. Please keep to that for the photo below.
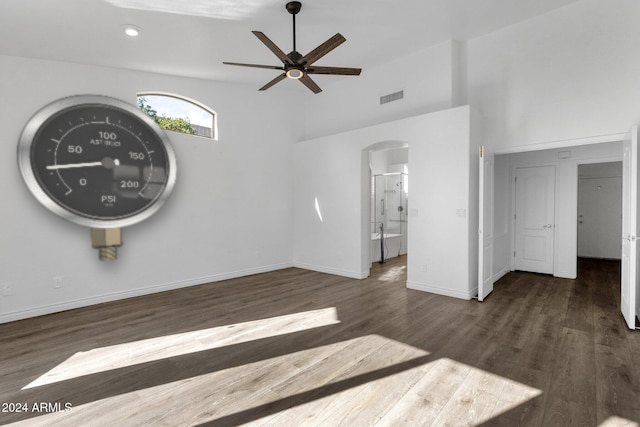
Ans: **25** psi
